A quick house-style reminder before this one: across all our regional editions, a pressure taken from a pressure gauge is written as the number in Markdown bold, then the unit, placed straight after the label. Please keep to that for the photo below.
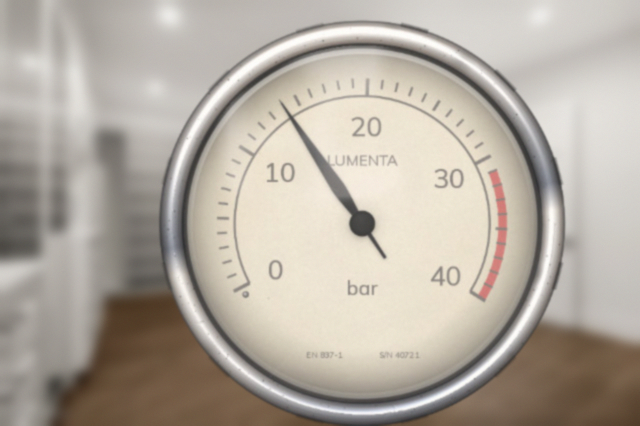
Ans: **14** bar
